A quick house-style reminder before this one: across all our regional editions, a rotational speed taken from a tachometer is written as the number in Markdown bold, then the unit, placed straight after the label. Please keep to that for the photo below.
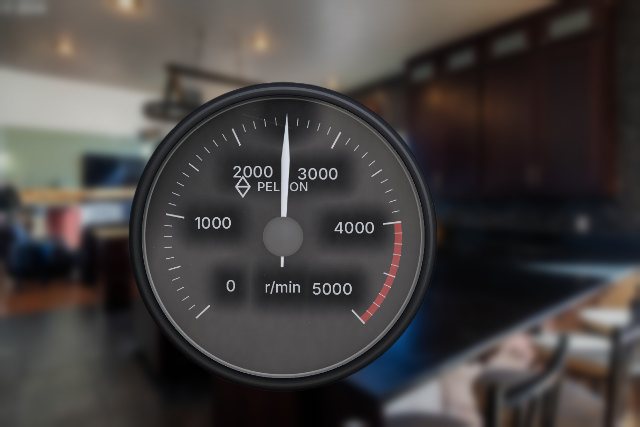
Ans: **2500** rpm
